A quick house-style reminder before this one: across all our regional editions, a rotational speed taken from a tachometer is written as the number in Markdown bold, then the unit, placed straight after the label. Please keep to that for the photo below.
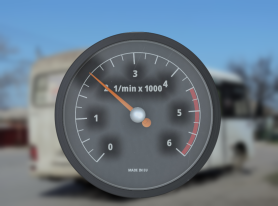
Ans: **2000** rpm
